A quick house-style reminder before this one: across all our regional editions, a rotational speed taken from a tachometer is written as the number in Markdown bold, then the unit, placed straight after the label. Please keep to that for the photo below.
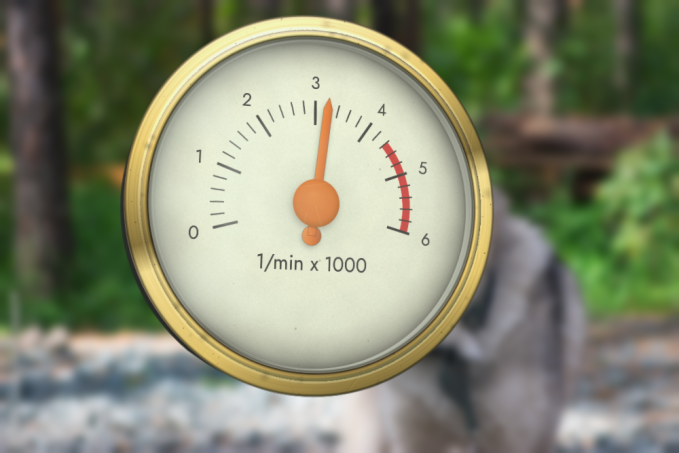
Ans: **3200** rpm
